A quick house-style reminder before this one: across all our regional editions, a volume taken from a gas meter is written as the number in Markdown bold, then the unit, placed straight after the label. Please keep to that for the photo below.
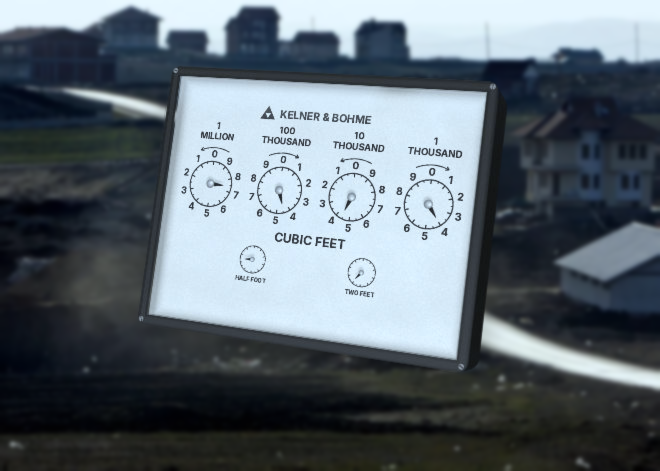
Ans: **744400** ft³
